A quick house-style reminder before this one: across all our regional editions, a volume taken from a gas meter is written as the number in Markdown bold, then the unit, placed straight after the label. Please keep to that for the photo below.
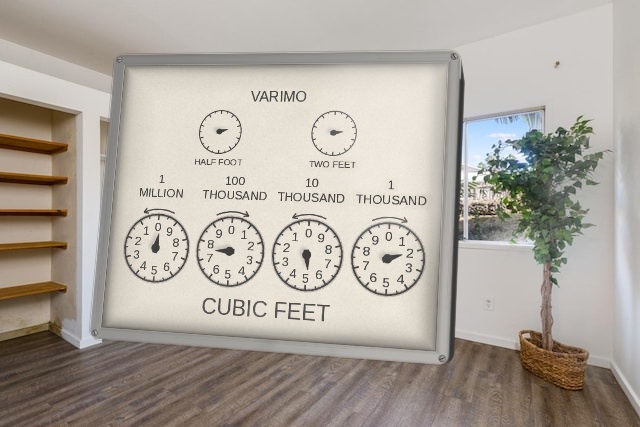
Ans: **975200** ft³
